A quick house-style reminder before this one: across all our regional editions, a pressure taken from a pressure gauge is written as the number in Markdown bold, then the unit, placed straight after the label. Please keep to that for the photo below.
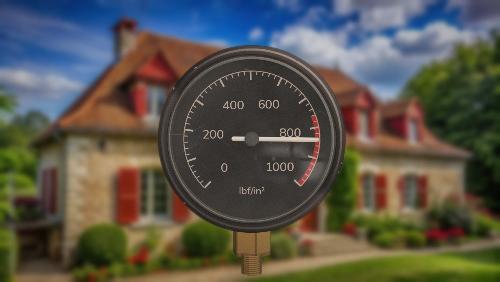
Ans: **840** psi
